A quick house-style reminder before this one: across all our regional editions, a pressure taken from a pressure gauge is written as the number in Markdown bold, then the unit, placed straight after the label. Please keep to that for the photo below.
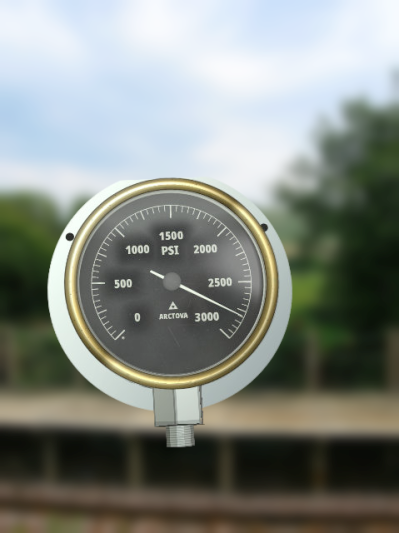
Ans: **2800** psi
